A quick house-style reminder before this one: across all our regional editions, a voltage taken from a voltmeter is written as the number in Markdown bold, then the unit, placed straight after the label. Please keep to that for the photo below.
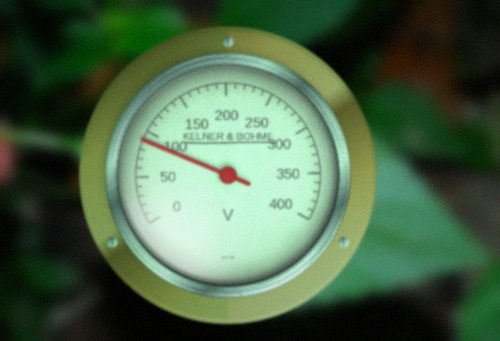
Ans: **90** V
